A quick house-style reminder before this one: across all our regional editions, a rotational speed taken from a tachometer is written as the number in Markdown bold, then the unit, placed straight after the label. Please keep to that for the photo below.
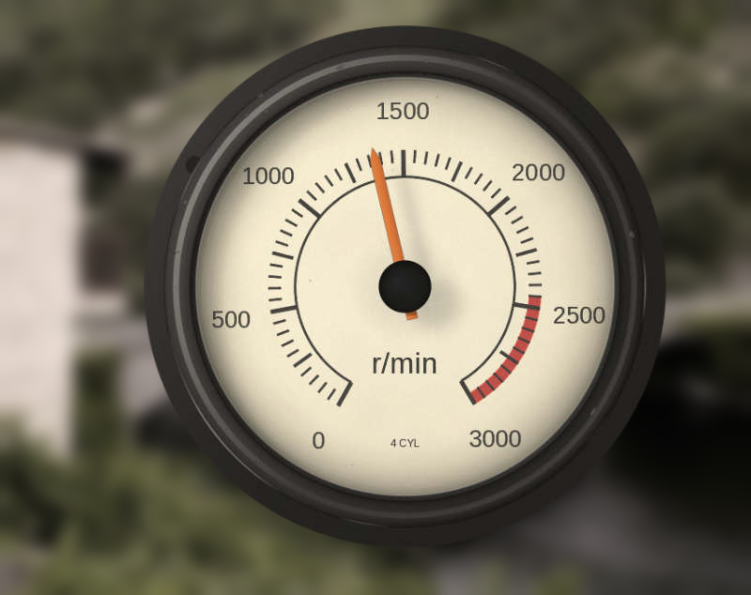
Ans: **1375** rpm
